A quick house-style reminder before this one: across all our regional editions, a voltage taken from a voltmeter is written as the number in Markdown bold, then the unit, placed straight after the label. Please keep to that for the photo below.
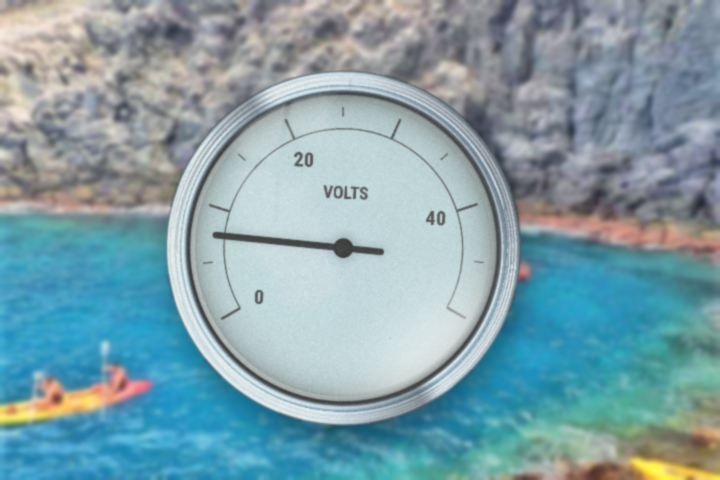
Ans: **7.5** V
